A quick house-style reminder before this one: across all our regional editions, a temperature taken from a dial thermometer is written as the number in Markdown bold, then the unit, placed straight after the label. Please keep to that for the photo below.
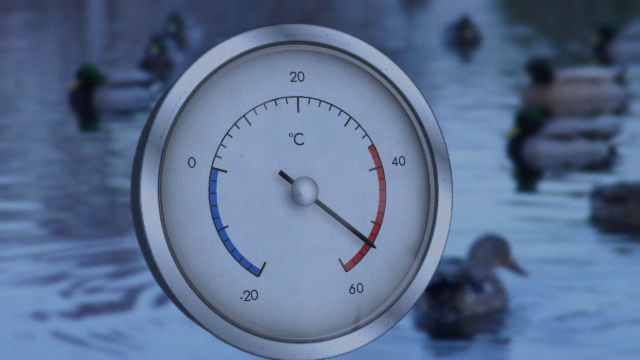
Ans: **54** °C
